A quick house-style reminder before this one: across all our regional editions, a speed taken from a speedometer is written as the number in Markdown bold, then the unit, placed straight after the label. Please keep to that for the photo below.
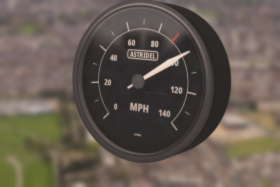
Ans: **100** mph
